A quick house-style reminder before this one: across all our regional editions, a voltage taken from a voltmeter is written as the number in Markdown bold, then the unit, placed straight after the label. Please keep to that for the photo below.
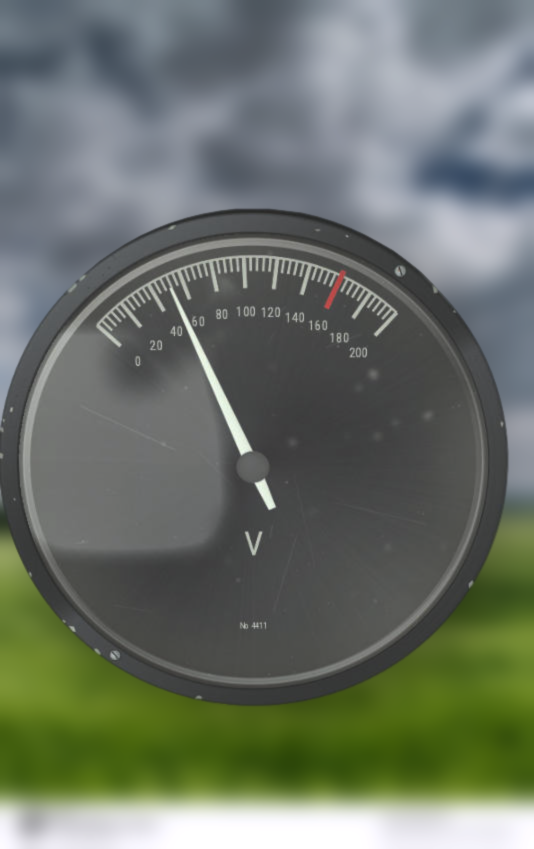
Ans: **52** V
